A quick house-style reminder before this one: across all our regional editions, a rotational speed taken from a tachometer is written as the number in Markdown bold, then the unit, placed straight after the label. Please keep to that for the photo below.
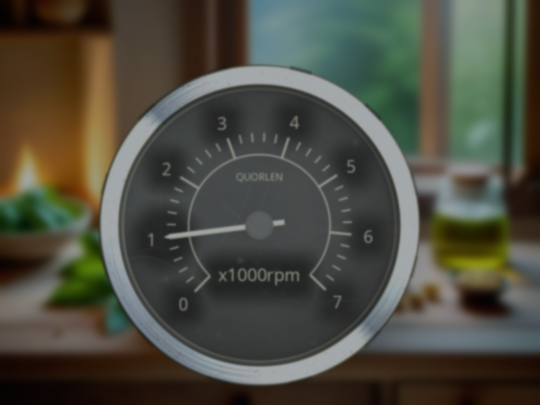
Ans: **1000** rpm
